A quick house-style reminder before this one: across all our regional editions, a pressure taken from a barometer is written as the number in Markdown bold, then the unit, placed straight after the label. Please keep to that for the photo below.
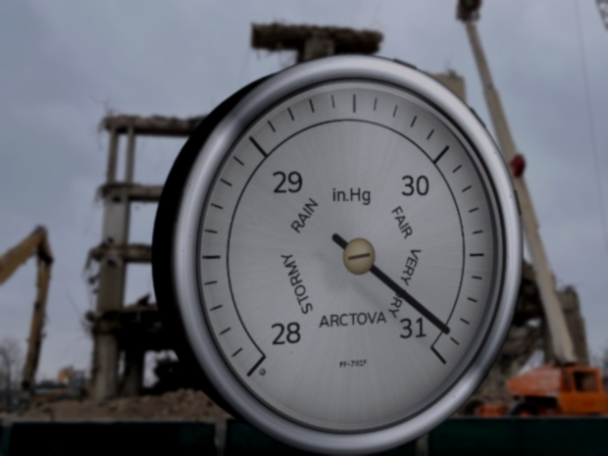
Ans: **30.9** inHg
